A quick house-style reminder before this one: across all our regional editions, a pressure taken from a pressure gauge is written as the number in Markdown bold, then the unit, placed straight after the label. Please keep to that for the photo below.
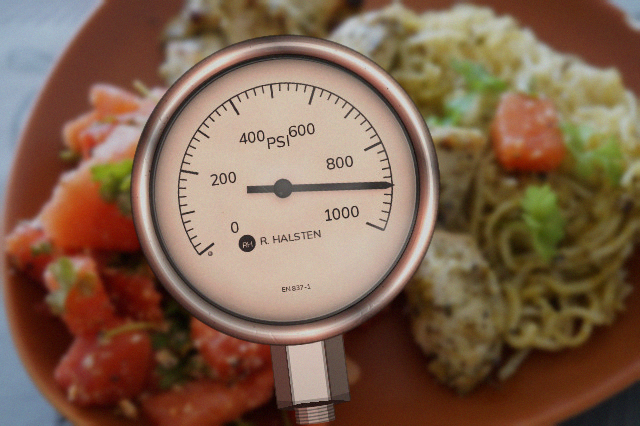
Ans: **900** psi
